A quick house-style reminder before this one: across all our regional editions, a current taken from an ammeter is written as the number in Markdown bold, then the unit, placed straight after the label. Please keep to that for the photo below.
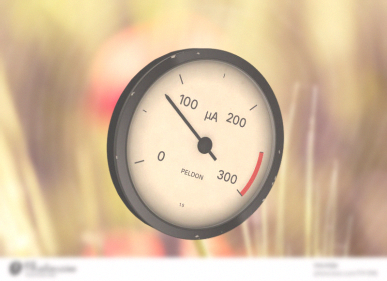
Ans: **75** µA
